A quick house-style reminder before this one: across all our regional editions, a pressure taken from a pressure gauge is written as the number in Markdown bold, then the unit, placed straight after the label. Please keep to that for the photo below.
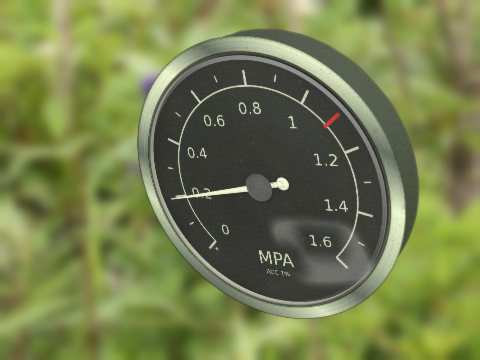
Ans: **0.2** MPa
